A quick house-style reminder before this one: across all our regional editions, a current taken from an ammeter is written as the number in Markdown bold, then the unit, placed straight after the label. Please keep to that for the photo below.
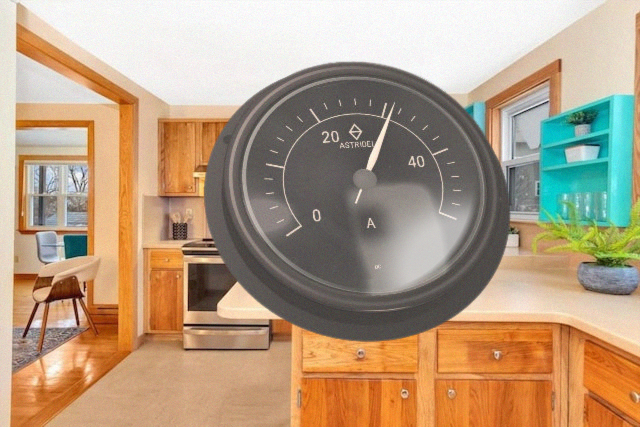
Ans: **31** A
